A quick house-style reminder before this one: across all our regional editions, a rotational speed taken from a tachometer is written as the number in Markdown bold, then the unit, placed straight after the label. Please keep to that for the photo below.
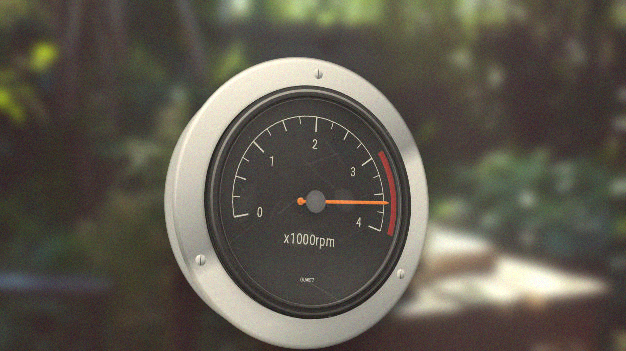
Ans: **3625** rpm
